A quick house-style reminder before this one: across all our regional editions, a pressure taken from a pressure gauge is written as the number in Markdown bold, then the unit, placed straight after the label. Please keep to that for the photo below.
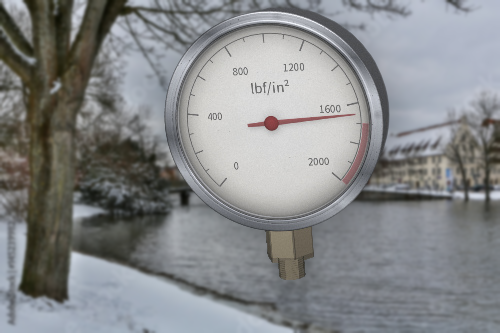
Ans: **1650** psi
